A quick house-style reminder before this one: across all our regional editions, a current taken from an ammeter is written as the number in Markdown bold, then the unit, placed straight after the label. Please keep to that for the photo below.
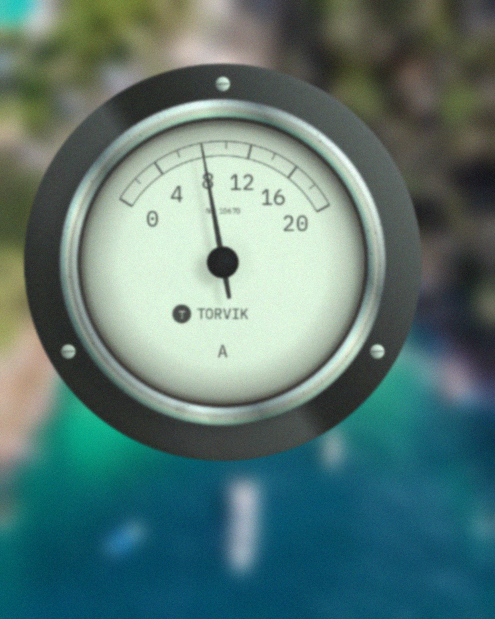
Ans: **8** A
